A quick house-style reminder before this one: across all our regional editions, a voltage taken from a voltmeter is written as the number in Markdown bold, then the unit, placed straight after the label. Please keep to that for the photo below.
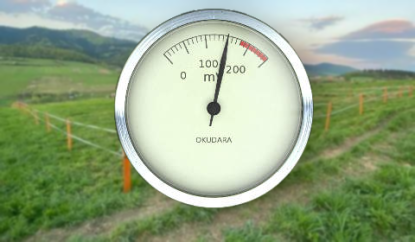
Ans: **150** mV
